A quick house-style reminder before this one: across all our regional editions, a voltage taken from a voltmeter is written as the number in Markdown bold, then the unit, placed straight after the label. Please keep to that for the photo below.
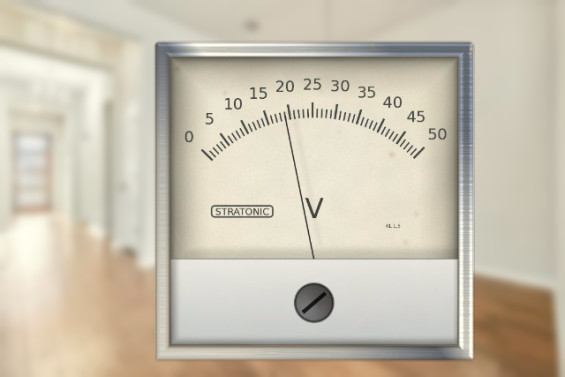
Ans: **19** V
